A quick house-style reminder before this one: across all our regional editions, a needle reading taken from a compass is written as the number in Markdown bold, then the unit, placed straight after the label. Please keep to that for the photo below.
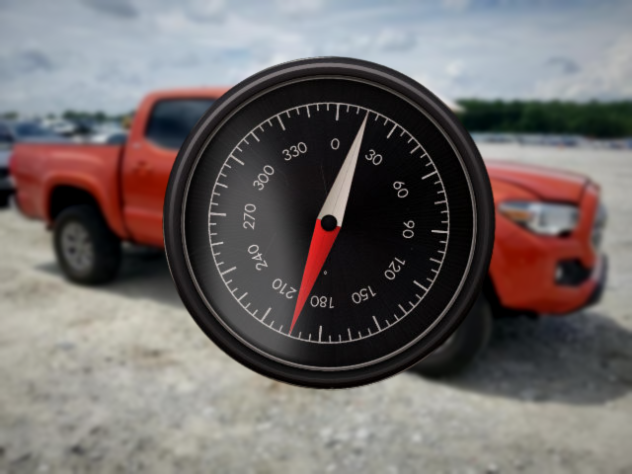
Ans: **195** °
